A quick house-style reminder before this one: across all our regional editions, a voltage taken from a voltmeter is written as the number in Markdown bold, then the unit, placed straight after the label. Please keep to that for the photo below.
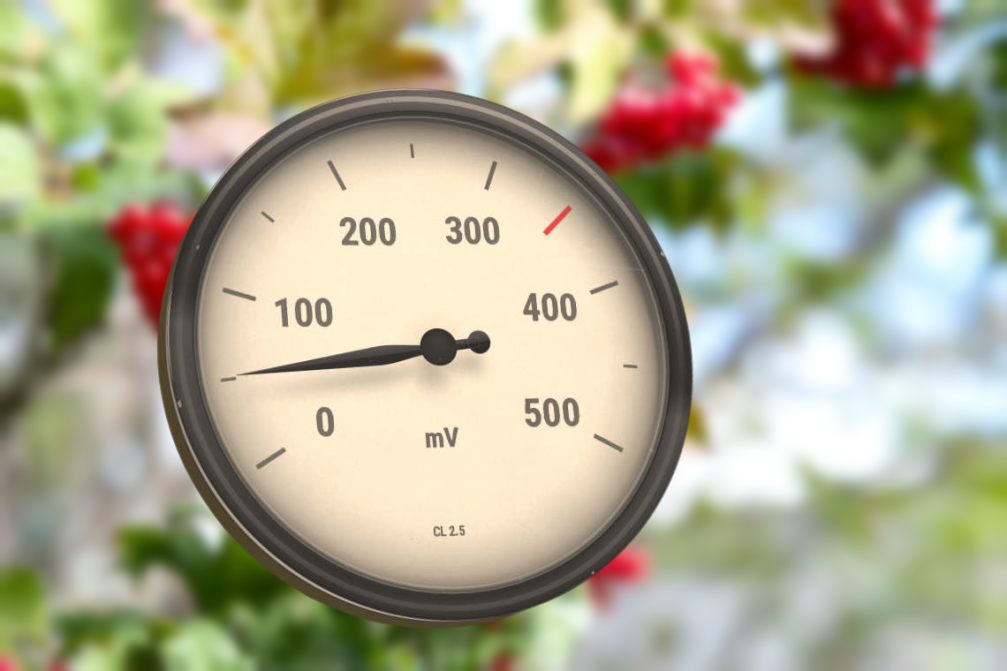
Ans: **50** mV
